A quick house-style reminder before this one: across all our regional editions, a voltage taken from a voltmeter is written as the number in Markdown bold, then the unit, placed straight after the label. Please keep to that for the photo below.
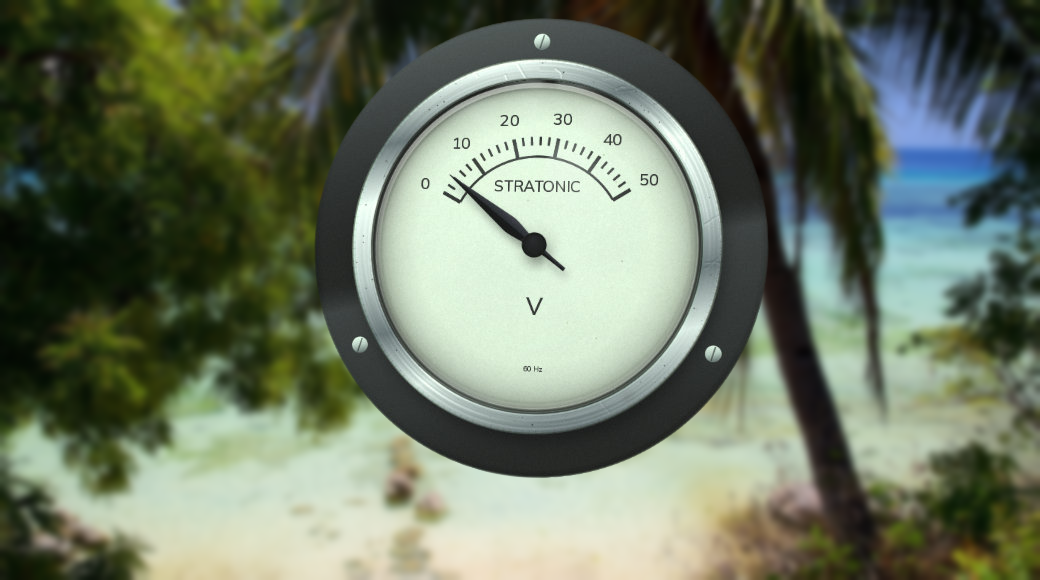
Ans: **4** V
